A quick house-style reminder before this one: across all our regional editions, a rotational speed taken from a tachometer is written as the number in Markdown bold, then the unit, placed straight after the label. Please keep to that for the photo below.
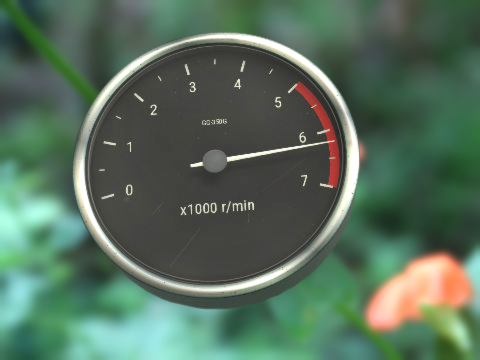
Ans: **6250** rpm
